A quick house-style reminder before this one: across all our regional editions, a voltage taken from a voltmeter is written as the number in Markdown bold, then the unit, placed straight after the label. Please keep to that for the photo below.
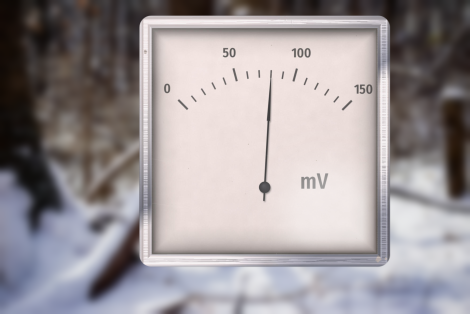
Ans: **80** mV
